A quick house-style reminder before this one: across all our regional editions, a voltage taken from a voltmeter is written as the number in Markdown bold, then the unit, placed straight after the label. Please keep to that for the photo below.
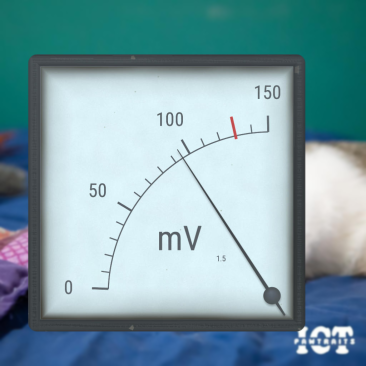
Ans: **95** mV
